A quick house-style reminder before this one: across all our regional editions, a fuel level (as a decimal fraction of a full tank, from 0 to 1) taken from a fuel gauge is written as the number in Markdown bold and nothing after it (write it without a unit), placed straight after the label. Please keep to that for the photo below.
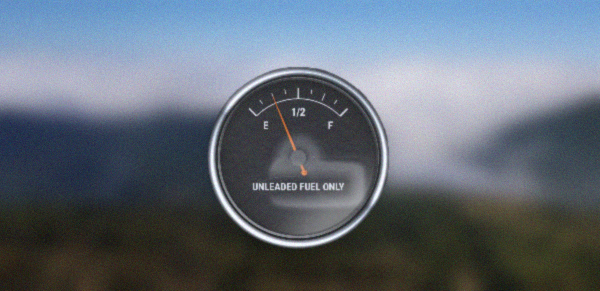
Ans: **0.25**
